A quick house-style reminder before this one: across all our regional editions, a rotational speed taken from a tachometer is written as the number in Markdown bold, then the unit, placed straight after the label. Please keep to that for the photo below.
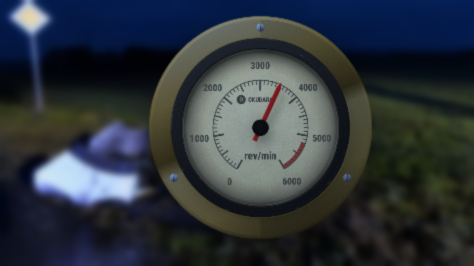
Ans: **3500** rpm
